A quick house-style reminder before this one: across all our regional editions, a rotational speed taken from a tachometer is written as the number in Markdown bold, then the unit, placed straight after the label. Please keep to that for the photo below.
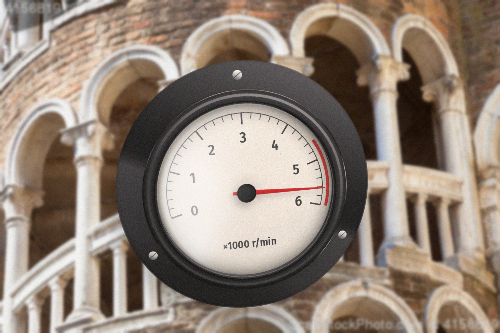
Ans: **5600** rpm
